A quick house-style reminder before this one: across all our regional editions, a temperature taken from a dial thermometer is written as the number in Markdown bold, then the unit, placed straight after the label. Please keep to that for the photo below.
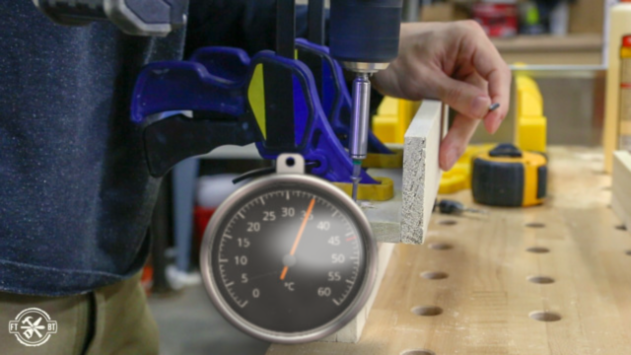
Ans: **35** °C
